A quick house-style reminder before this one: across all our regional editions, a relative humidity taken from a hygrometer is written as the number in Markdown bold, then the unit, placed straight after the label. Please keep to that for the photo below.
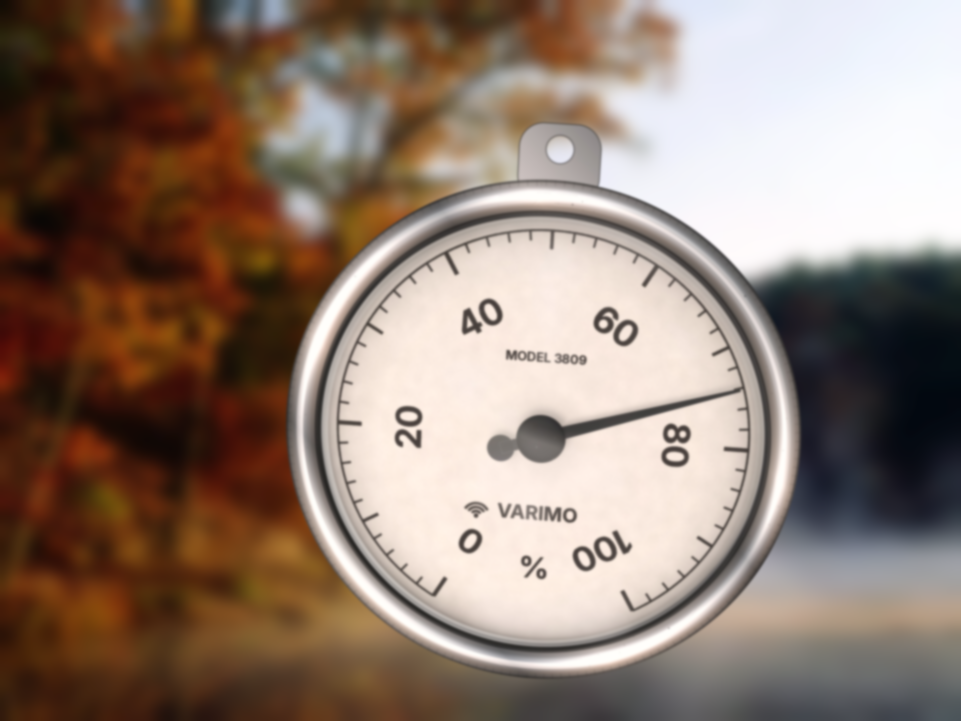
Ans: **74** %
